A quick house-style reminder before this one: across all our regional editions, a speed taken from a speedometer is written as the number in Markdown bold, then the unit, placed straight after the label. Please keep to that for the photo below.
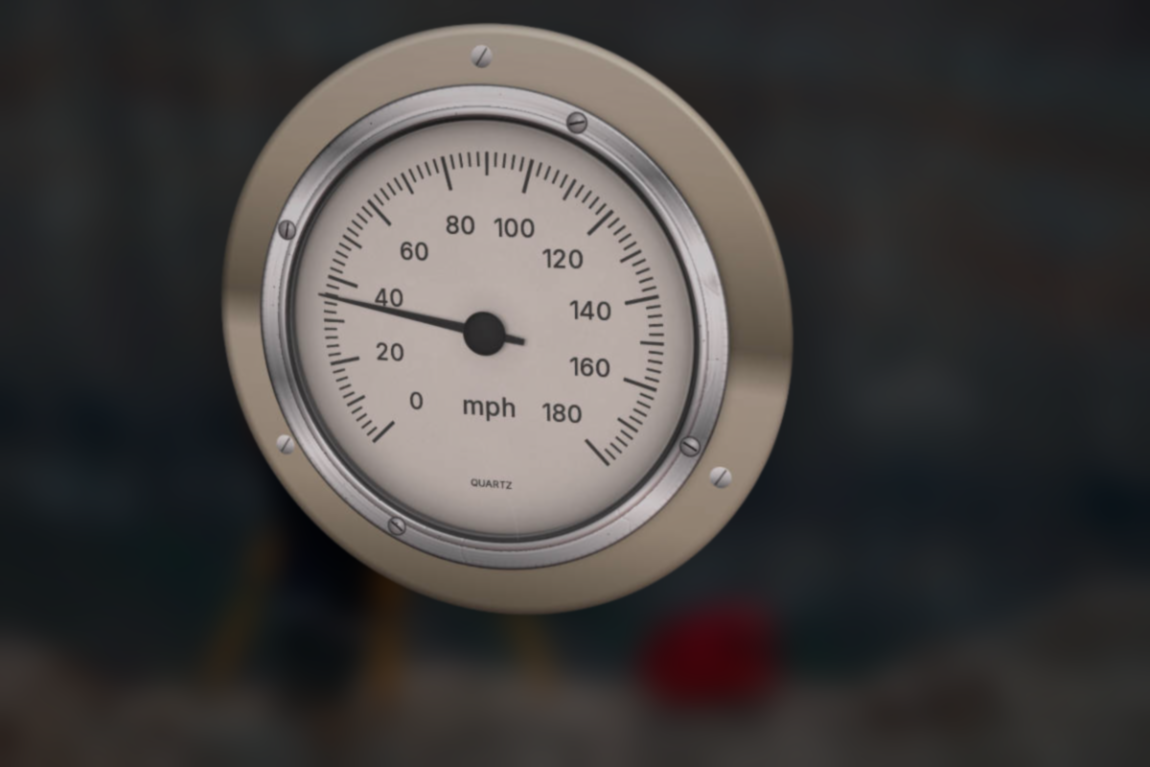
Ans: **36** mph
